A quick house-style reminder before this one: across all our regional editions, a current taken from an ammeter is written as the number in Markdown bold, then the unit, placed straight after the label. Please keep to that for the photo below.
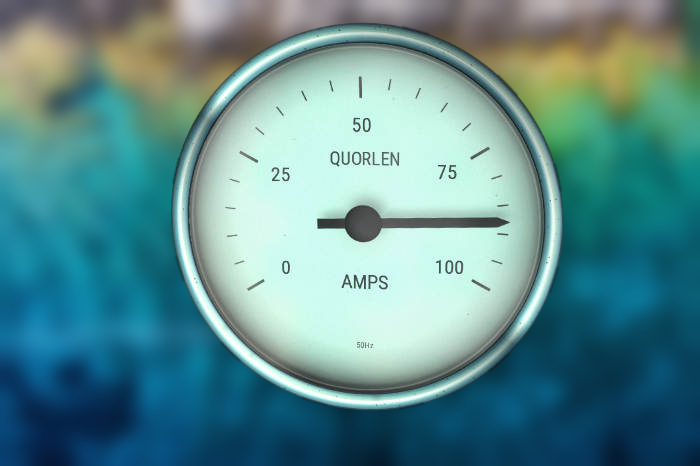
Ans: **87.5** A
